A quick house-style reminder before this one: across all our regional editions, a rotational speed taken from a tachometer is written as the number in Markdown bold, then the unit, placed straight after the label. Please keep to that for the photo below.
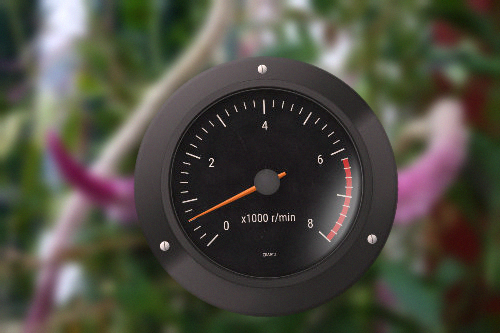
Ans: **600** rpm
